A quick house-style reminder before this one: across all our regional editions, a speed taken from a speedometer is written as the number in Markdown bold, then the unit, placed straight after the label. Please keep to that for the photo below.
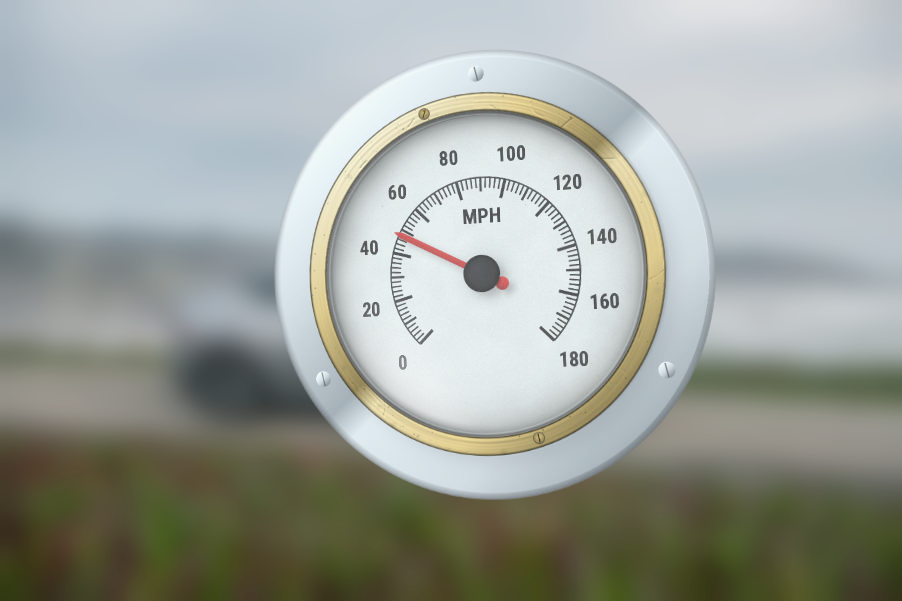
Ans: **48** mph
